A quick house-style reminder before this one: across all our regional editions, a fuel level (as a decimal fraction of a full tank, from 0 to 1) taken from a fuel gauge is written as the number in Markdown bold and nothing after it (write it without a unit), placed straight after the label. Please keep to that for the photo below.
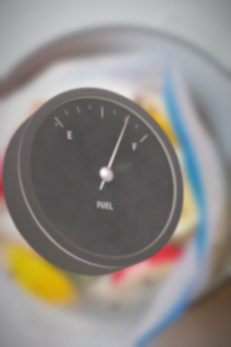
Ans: **0.75**
